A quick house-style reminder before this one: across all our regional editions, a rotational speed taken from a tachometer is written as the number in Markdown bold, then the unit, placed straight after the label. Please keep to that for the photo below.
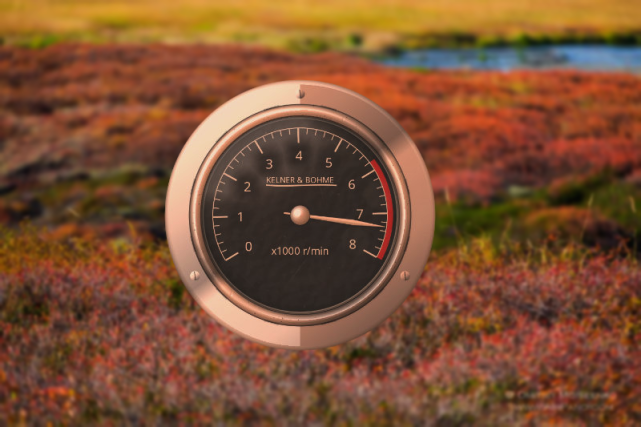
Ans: **7300** rpm
